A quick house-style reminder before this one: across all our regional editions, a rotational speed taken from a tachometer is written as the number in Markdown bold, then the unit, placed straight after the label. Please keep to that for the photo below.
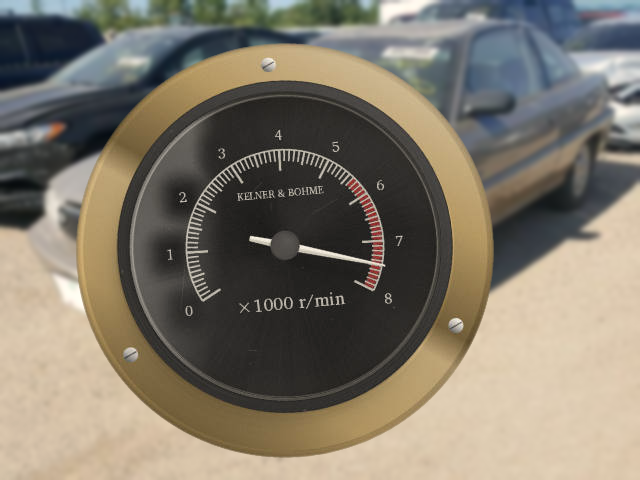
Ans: **7500** rpm
